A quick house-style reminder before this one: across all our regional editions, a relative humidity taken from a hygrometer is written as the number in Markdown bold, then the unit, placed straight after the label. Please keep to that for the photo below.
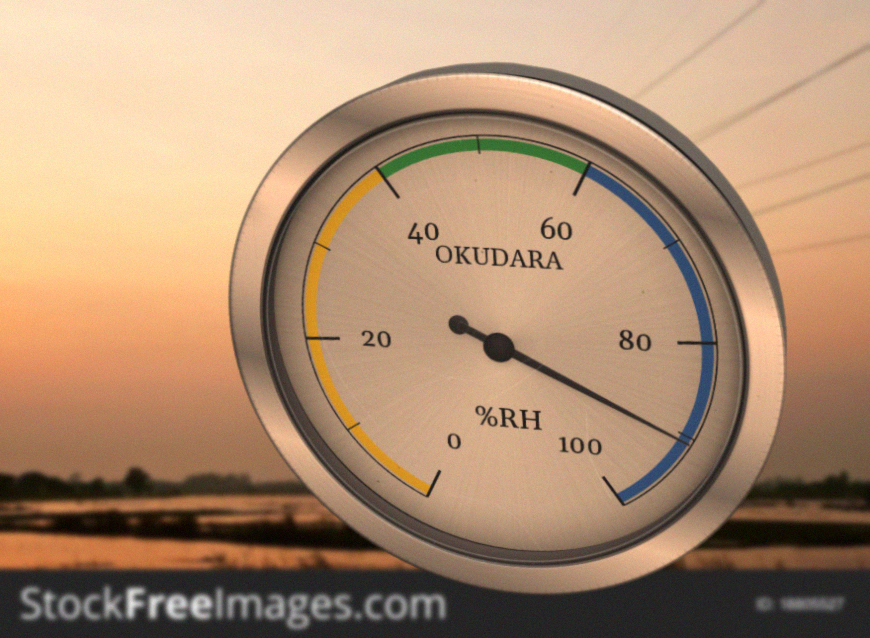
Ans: **90** %
